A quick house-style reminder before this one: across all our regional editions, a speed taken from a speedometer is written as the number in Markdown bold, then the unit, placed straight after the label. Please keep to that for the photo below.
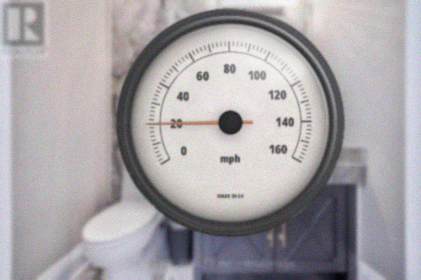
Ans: **20** mph
